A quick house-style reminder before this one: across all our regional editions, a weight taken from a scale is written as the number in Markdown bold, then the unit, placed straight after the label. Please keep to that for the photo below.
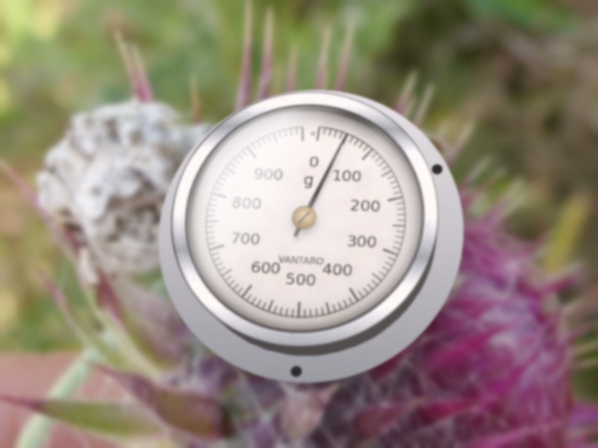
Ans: **50** g
